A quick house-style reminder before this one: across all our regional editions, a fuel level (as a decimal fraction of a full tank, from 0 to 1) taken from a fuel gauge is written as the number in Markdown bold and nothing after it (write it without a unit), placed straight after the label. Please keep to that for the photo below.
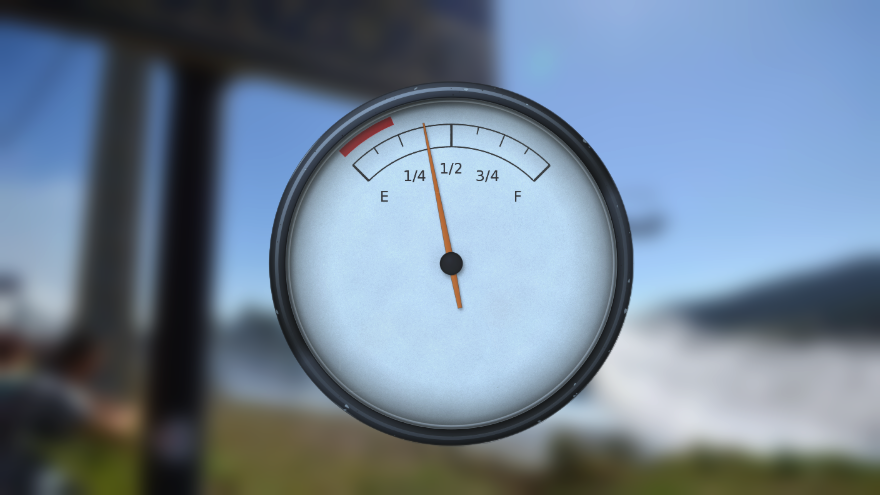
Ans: **0.375**
